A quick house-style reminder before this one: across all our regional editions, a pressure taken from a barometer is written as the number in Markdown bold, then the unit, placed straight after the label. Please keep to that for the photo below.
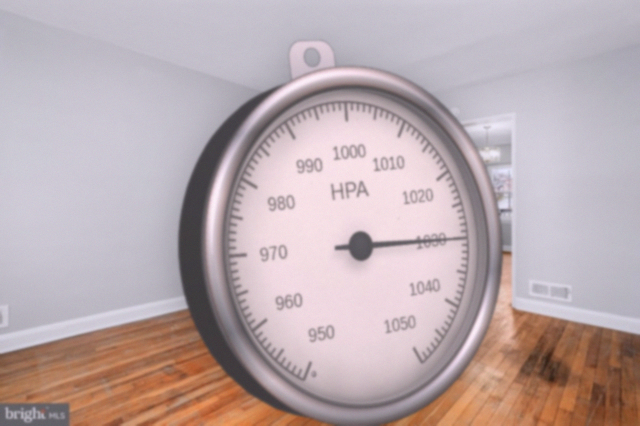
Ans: **1030** hPa
